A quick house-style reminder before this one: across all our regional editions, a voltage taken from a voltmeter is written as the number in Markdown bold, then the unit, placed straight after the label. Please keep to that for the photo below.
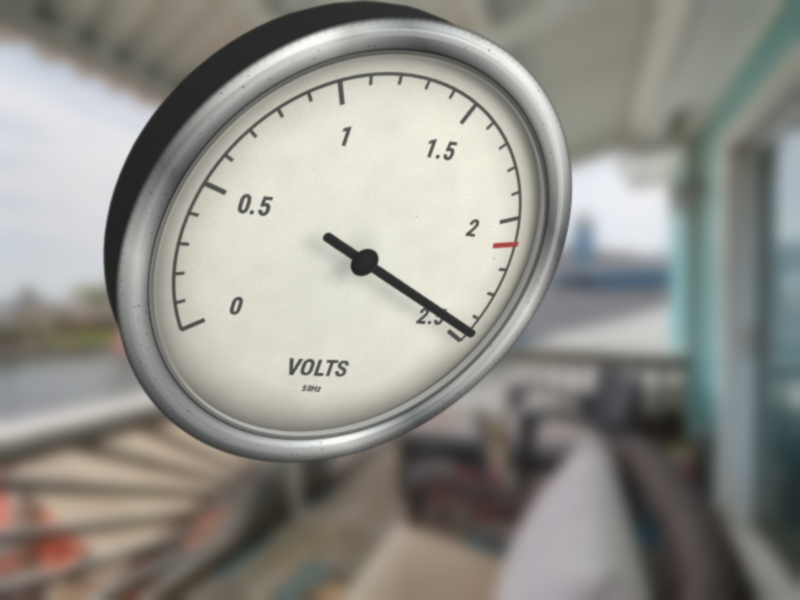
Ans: **2.45** V
